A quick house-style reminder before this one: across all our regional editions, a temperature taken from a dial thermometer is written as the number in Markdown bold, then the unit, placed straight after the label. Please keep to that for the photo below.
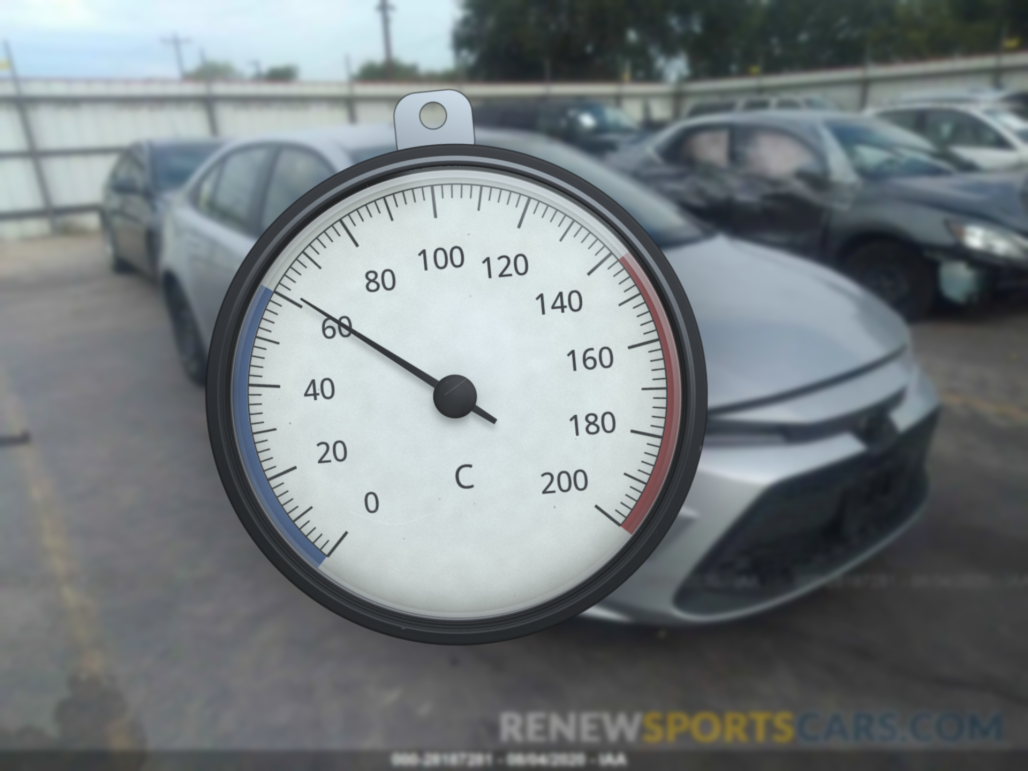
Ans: **62** °C
